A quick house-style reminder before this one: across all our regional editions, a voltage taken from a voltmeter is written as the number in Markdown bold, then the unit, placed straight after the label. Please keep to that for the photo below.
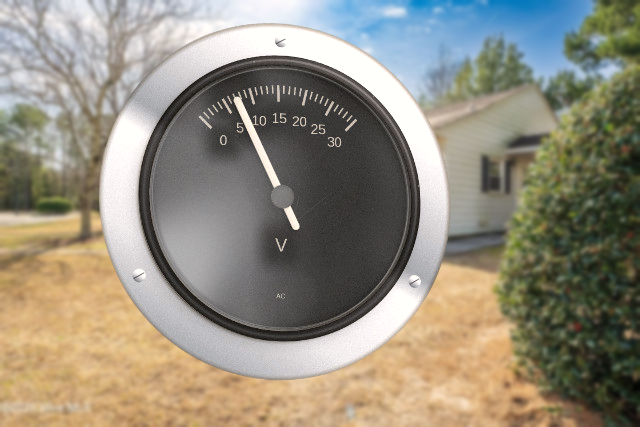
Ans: **7** V
